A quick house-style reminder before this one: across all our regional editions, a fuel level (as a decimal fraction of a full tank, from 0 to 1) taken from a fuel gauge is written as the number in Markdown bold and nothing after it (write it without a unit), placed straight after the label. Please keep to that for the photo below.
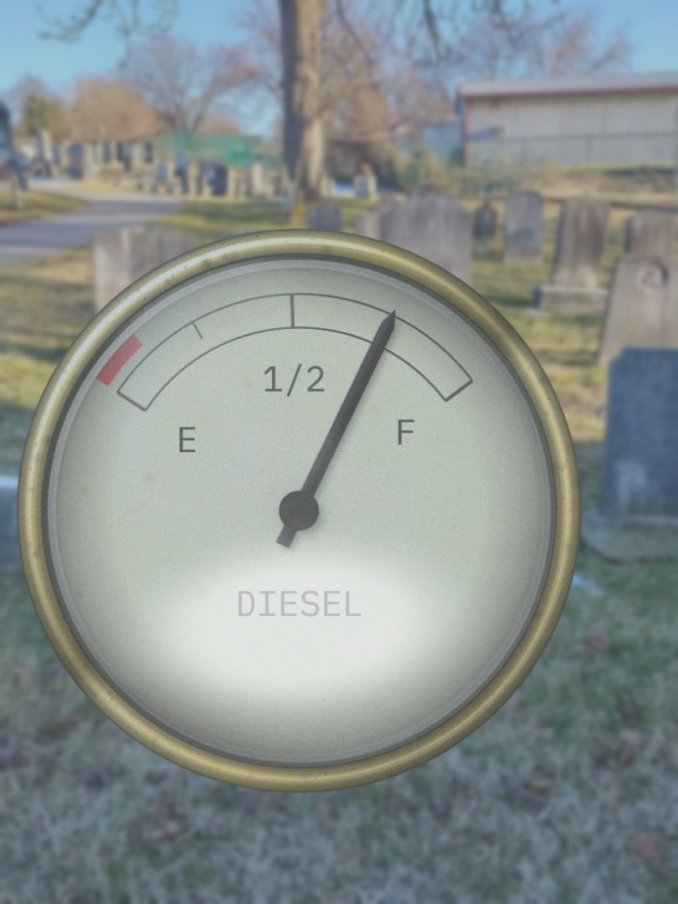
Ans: **0.75**
